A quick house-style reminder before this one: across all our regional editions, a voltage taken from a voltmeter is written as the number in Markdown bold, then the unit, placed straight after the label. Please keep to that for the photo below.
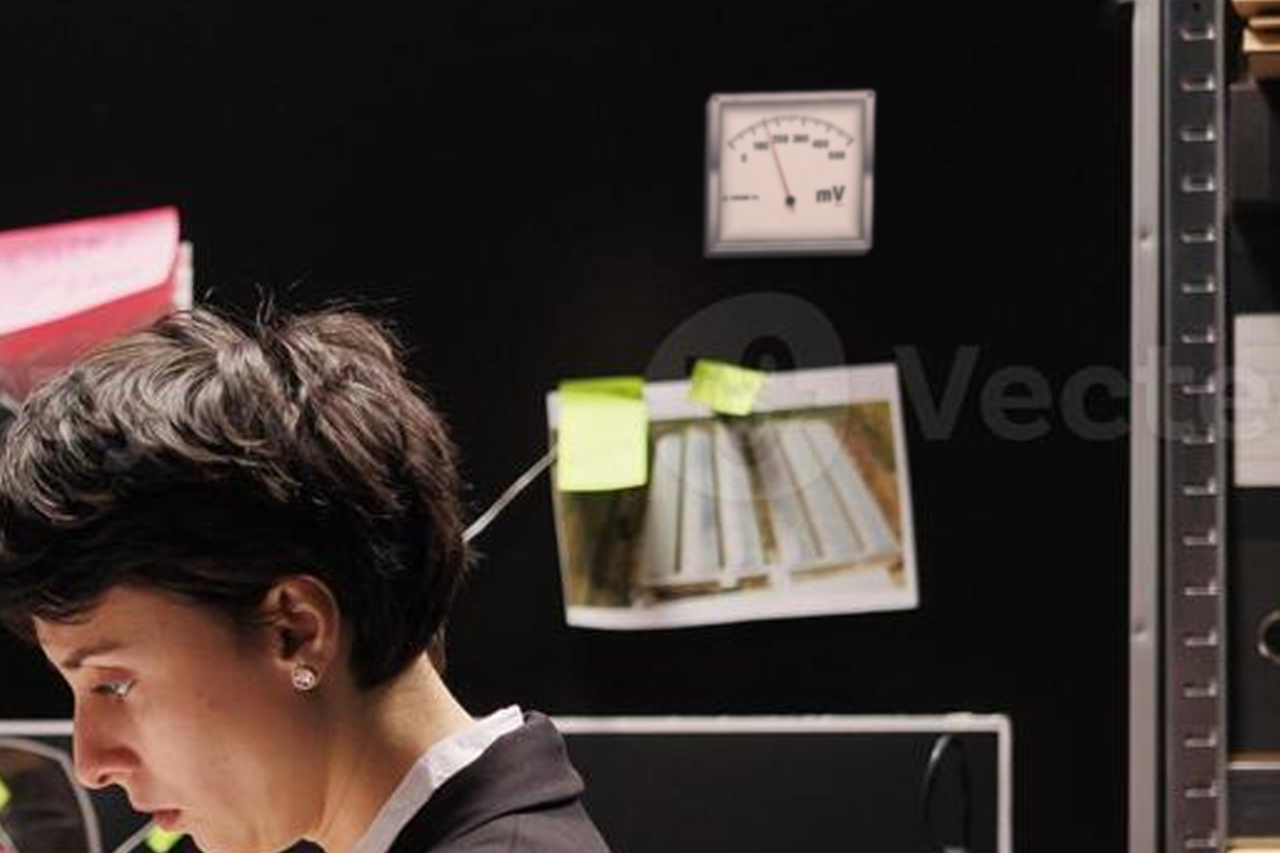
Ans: **150** mV
